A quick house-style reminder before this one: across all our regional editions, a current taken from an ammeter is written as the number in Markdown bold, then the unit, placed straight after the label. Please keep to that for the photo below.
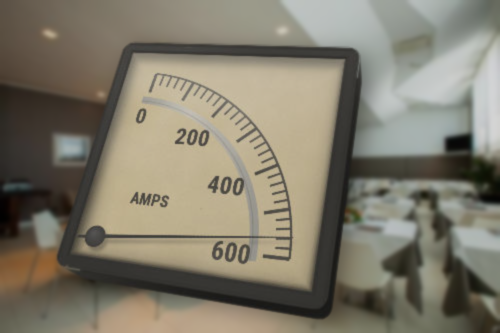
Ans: **560** A
